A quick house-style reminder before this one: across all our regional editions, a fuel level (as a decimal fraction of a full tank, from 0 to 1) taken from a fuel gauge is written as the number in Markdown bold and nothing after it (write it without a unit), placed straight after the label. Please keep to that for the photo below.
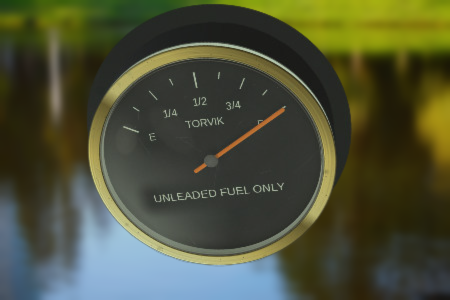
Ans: **1**
